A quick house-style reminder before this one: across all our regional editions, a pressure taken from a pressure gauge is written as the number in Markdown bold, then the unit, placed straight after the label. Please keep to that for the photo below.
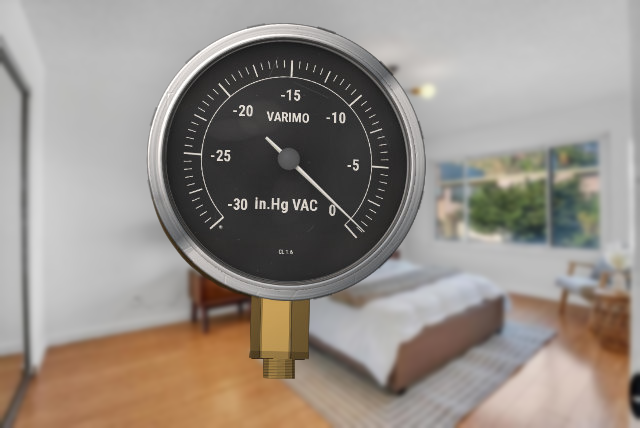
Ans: **-0.5** inHg
